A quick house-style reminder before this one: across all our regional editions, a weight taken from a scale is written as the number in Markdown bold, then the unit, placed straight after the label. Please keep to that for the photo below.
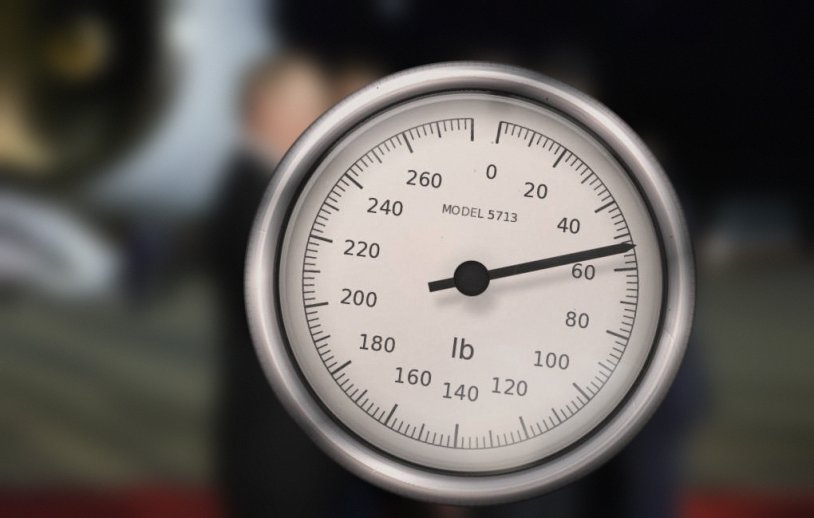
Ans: **54** lb
